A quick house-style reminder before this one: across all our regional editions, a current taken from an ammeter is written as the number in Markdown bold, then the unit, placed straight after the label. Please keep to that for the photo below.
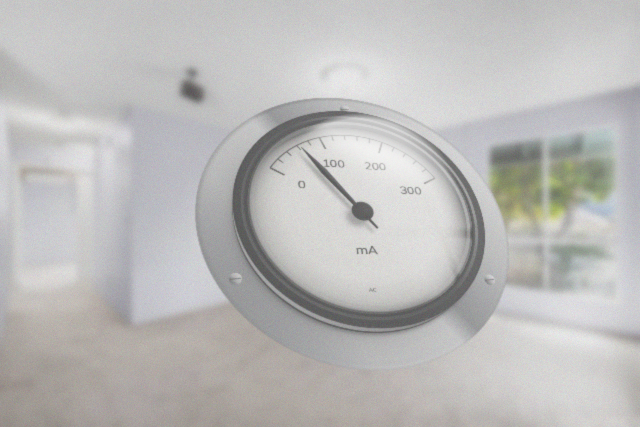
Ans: **60** mA
